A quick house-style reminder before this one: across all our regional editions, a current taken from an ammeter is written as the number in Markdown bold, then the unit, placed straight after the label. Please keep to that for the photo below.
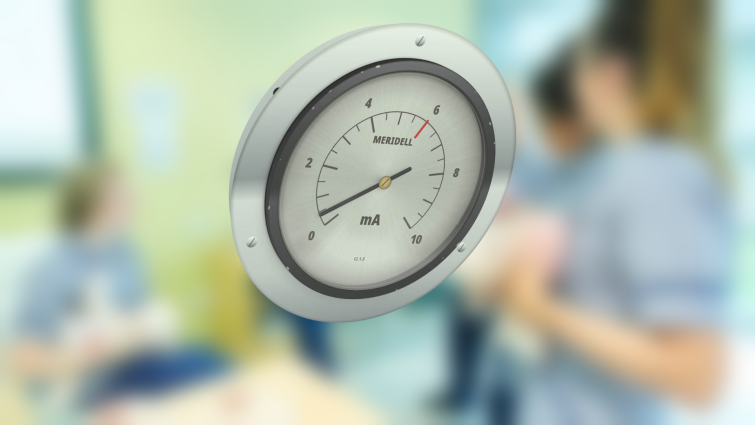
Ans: **0.5** mA
